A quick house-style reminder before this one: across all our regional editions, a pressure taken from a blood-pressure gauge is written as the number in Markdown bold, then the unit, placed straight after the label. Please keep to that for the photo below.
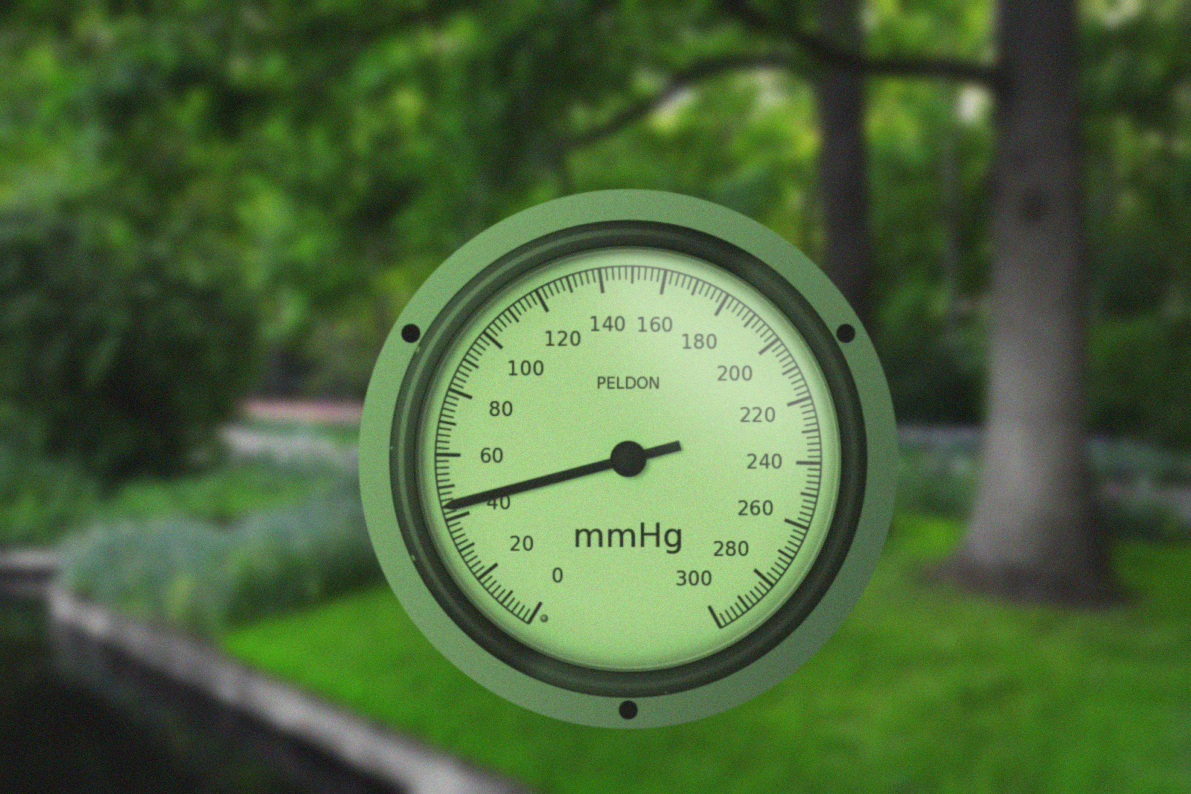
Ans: **44** mmHg
